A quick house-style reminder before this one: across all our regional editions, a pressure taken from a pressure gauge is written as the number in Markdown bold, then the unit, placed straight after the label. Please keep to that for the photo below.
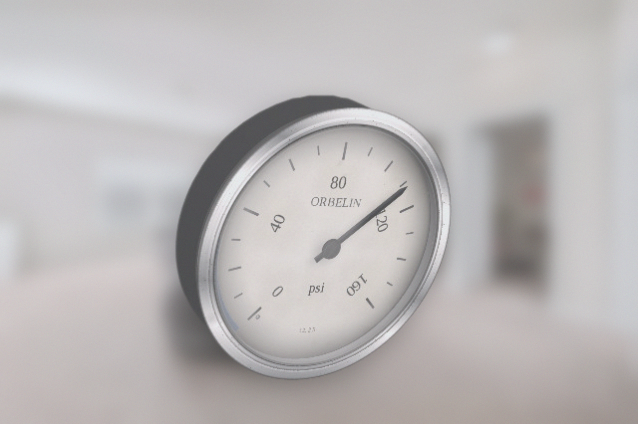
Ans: **110** psi
